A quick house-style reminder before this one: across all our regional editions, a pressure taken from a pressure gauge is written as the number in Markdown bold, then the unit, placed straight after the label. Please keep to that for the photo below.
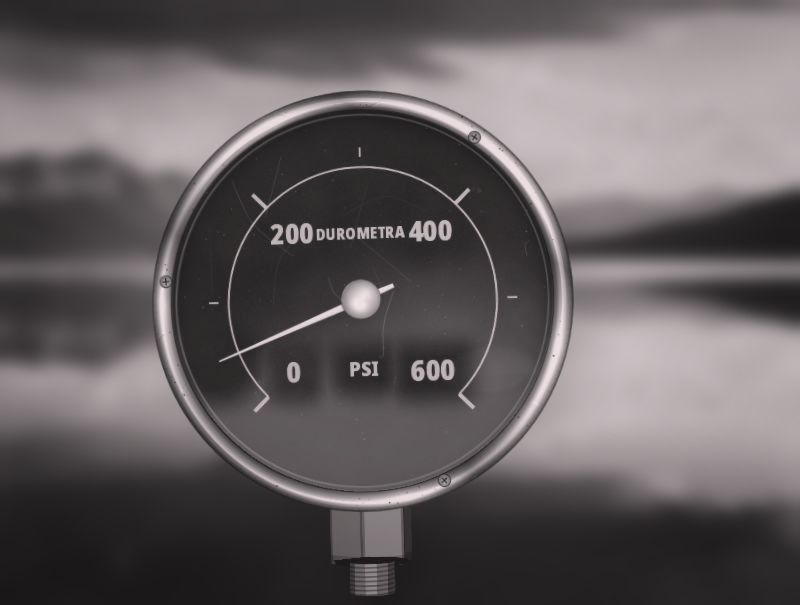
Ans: **50** psi
